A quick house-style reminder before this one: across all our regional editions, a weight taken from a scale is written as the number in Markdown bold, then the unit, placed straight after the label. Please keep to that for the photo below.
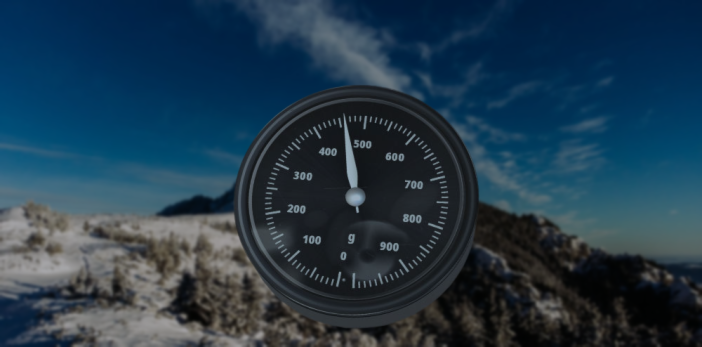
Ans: **460** g
